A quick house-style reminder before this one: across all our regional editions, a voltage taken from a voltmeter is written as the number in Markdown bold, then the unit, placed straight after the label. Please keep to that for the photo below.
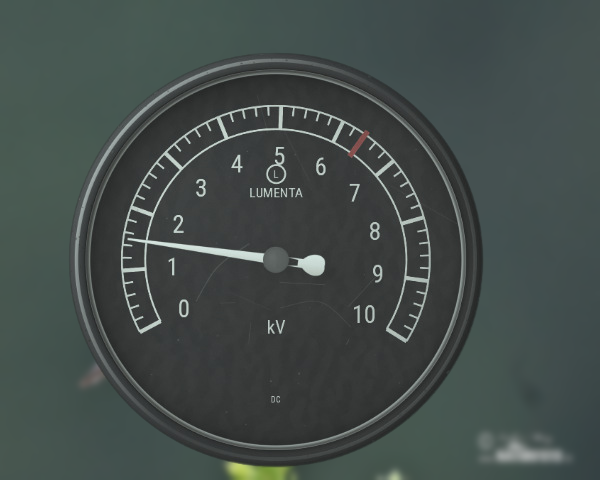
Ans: **1.5** kV
